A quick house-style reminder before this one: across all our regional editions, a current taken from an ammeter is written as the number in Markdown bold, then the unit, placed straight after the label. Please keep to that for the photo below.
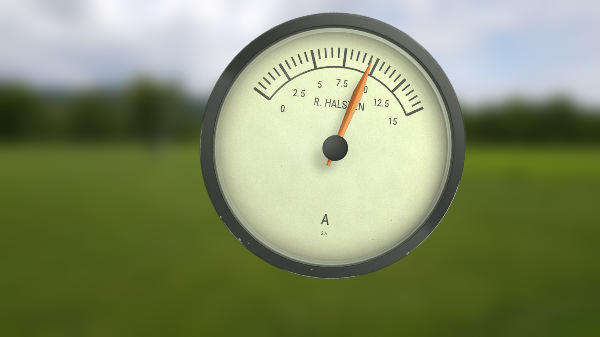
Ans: **9.5** A
